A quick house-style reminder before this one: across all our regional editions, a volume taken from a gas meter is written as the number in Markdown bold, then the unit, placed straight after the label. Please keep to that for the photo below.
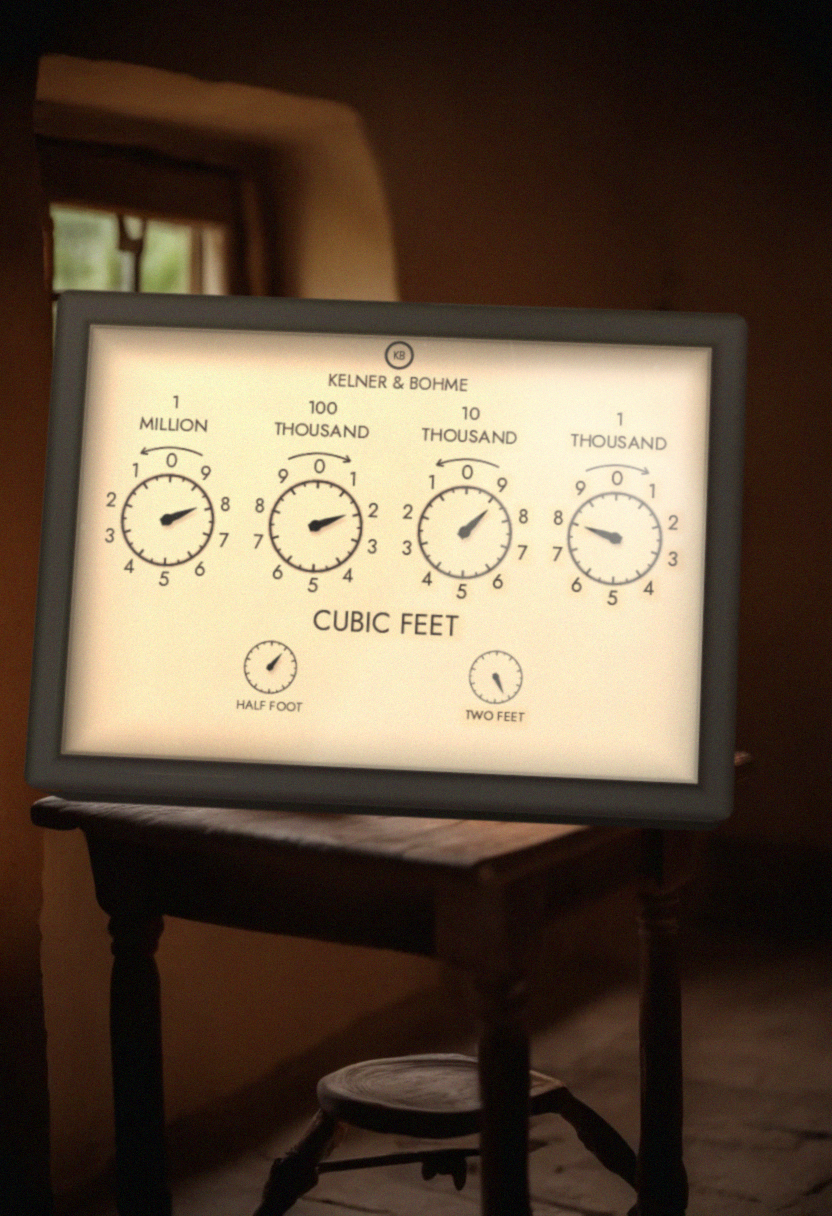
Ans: **818800** ft³
